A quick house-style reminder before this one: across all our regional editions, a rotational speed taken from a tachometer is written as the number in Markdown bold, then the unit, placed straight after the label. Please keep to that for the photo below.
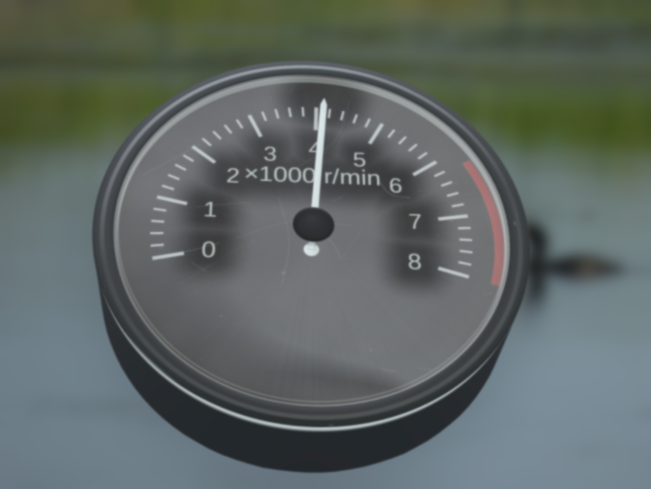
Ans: **4100** rpm
